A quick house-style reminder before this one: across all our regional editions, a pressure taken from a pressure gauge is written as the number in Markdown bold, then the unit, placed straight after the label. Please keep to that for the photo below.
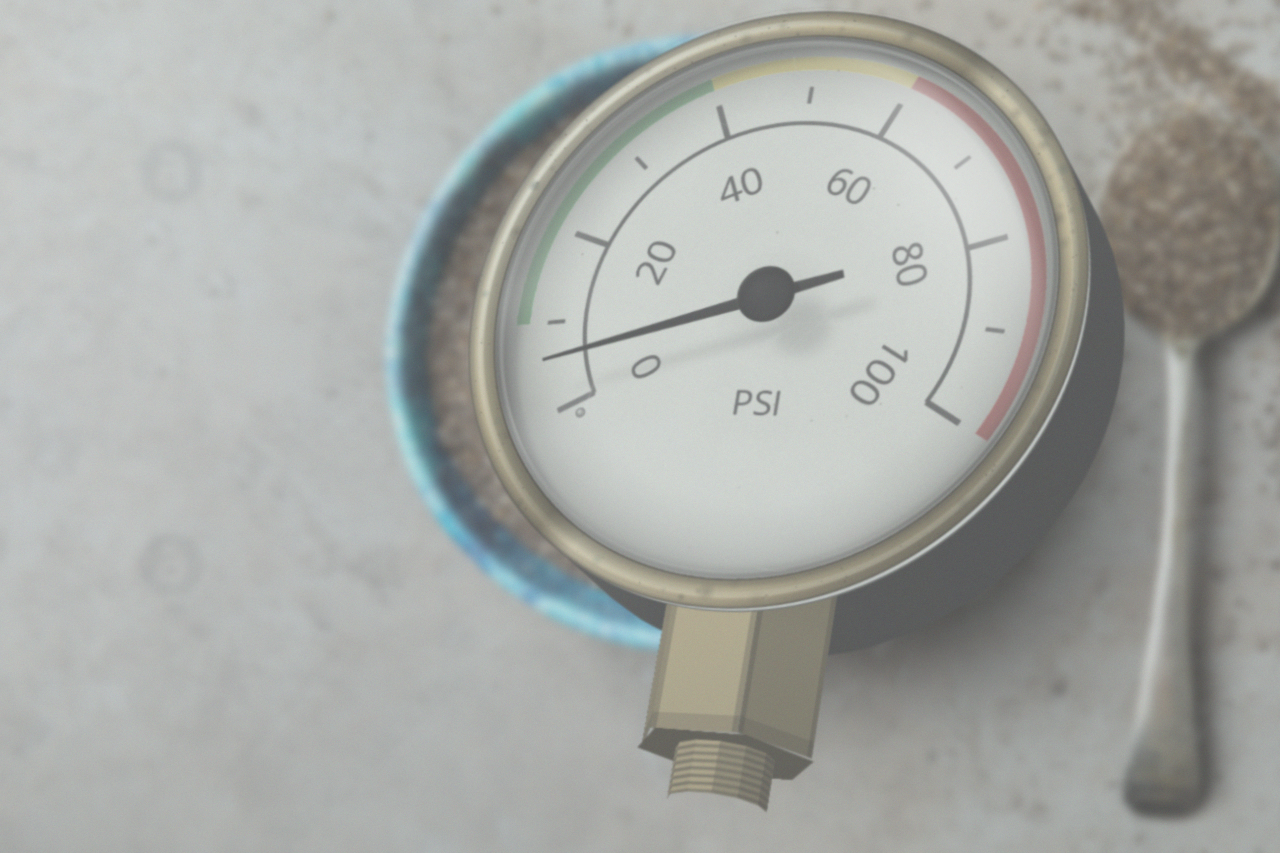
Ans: **5** psi
